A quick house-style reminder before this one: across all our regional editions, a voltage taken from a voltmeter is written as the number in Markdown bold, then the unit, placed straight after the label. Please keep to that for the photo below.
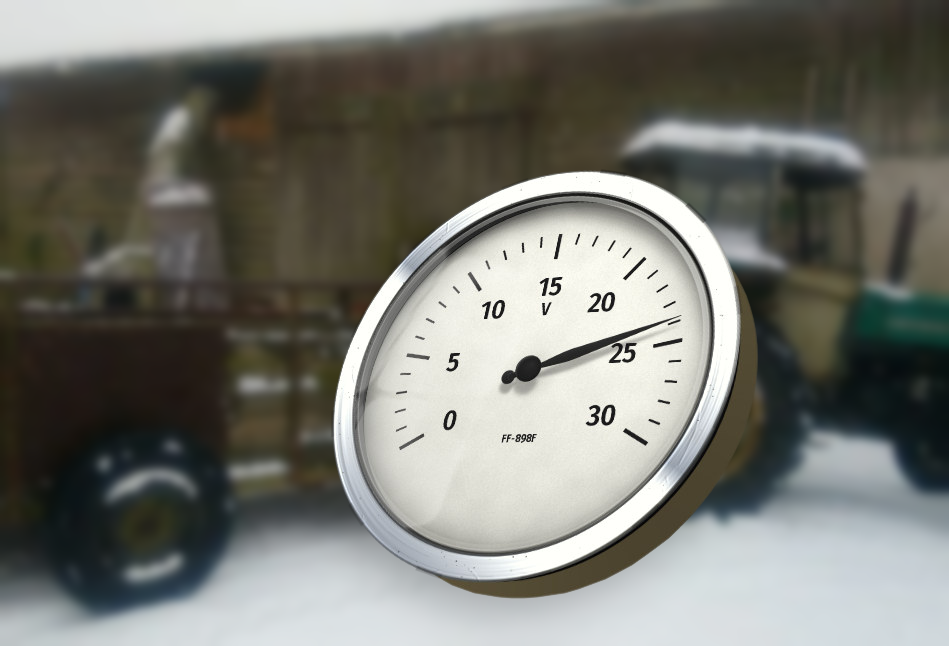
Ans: **24** V
